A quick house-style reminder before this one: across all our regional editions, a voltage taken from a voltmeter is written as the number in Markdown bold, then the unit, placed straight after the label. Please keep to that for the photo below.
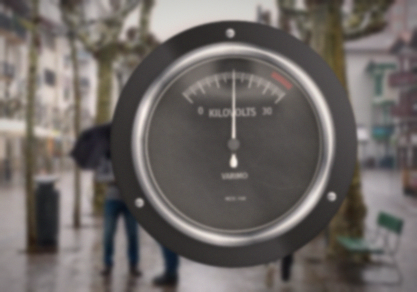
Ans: **15** kV
